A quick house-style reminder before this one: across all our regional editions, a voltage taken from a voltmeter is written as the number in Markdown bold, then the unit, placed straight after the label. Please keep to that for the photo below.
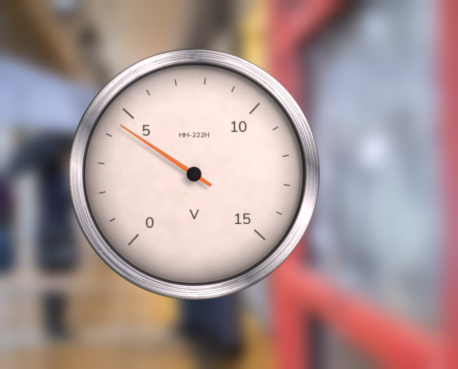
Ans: **4.5** V
